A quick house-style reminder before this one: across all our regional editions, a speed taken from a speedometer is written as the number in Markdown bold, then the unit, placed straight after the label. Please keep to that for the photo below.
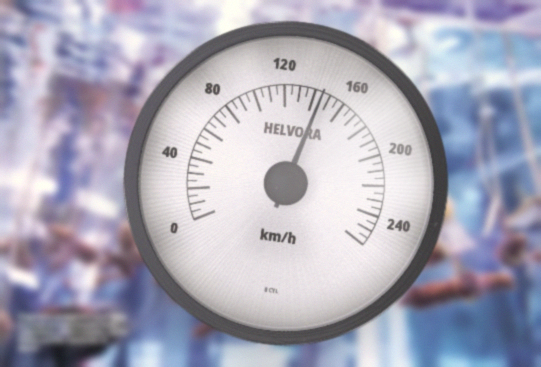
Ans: **145** km/h
